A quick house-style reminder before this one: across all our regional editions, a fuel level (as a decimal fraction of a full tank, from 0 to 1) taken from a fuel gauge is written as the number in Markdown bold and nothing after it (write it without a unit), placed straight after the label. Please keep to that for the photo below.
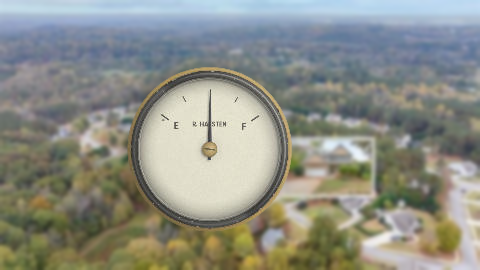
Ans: **0.5**
